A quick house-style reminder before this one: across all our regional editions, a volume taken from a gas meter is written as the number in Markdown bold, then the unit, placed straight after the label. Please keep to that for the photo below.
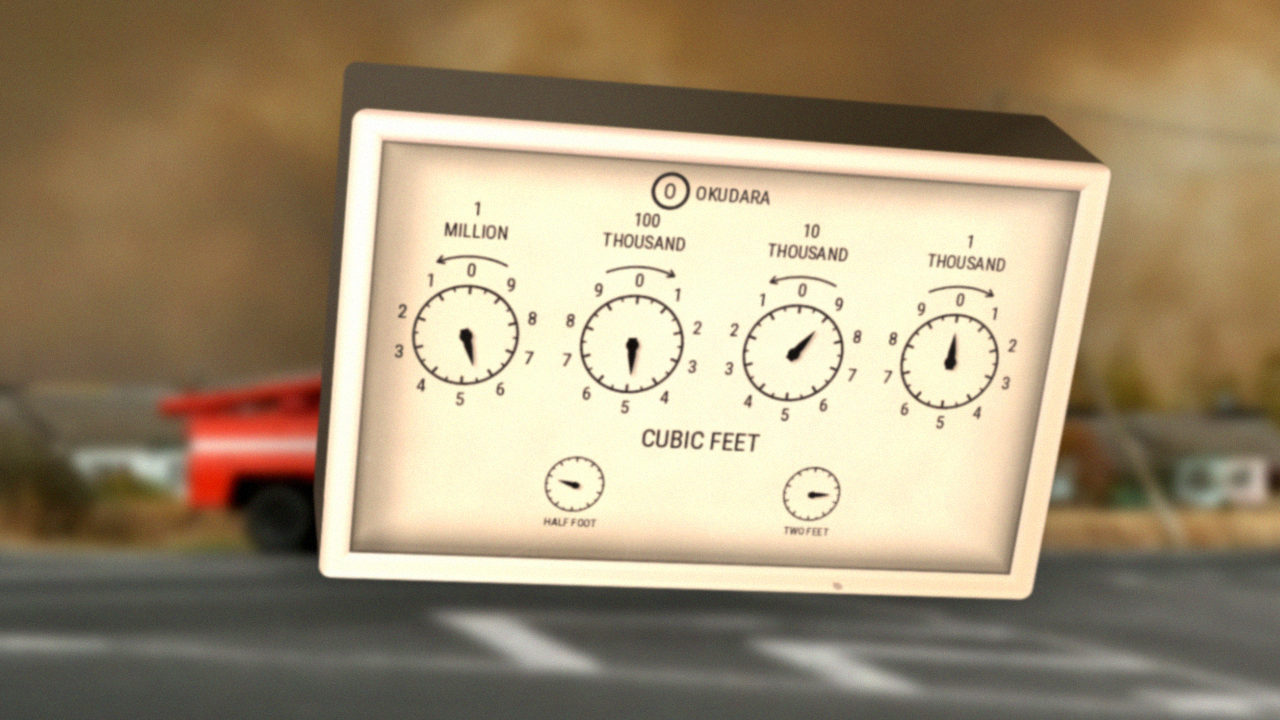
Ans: **549000** ft³
